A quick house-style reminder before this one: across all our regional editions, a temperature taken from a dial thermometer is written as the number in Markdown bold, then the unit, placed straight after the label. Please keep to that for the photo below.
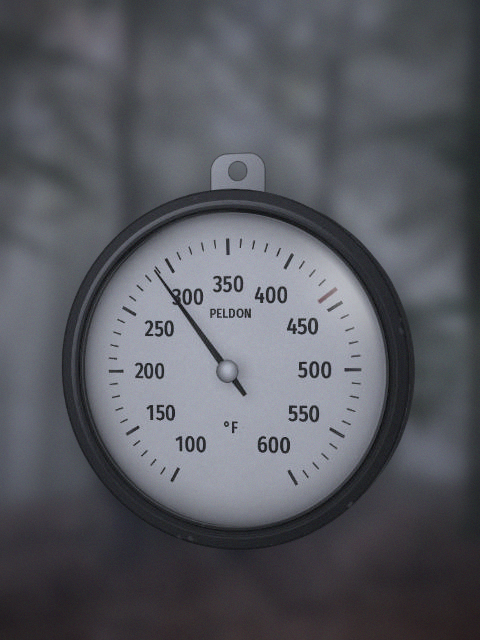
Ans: **290** °F
